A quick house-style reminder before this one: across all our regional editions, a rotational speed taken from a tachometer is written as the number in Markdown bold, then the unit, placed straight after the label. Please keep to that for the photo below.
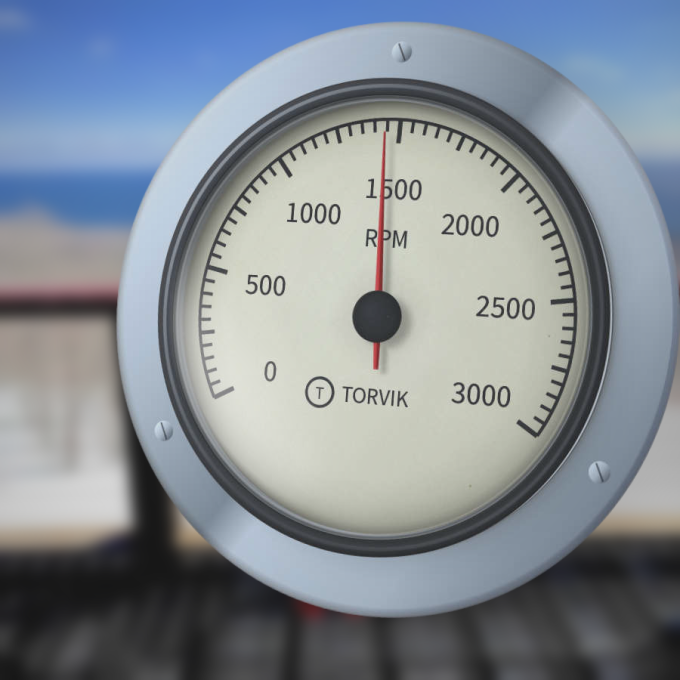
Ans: **1450** rpm
